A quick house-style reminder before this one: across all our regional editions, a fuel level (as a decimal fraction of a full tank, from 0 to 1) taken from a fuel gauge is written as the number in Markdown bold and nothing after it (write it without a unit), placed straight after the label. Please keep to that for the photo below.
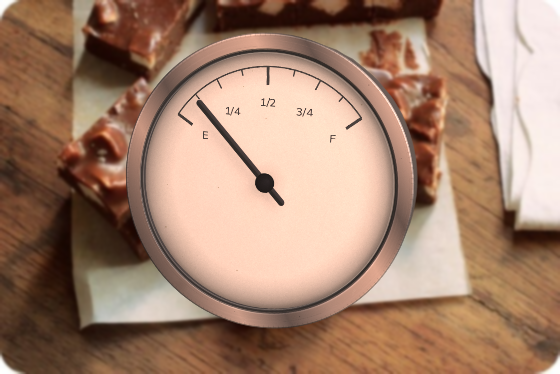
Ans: **0.125**
